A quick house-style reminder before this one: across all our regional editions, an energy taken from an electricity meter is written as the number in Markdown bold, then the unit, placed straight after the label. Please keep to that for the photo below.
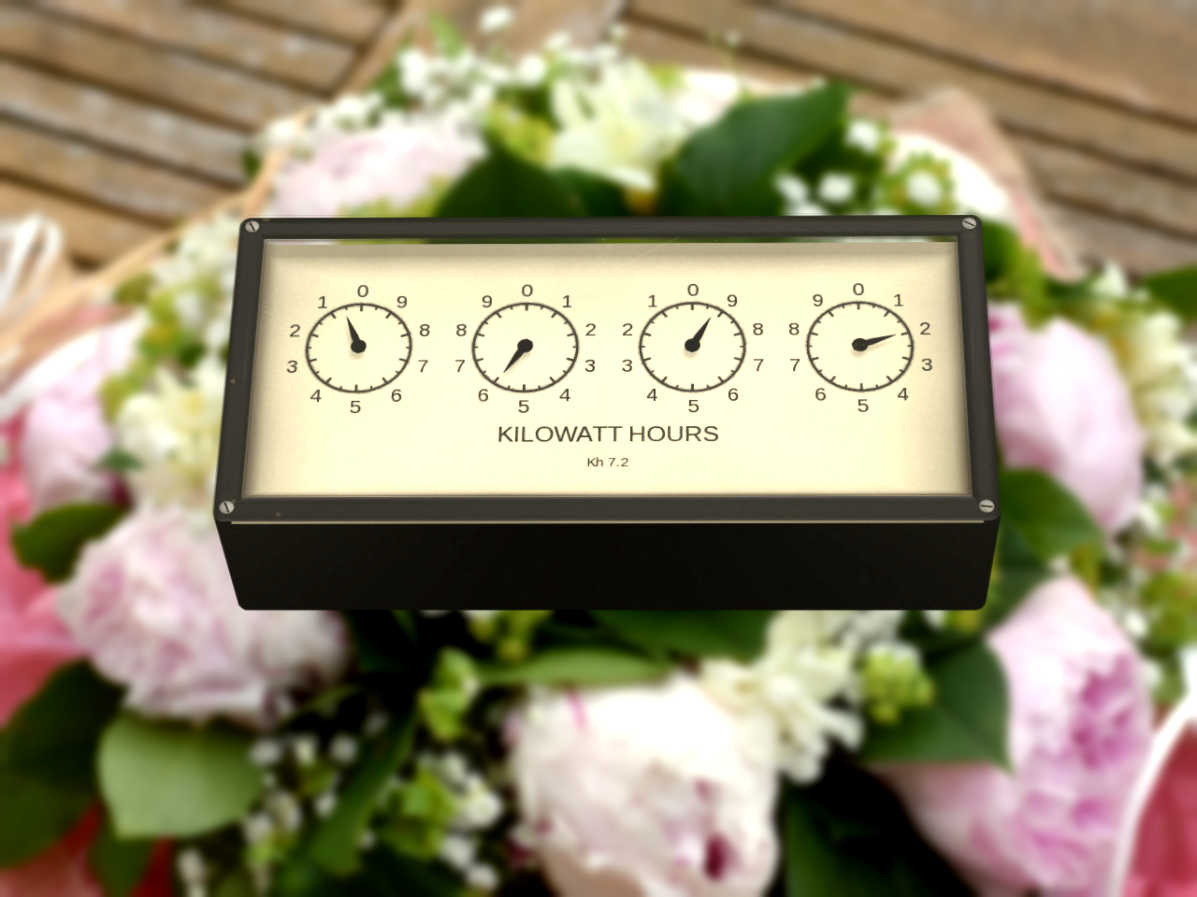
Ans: **592** kWh
